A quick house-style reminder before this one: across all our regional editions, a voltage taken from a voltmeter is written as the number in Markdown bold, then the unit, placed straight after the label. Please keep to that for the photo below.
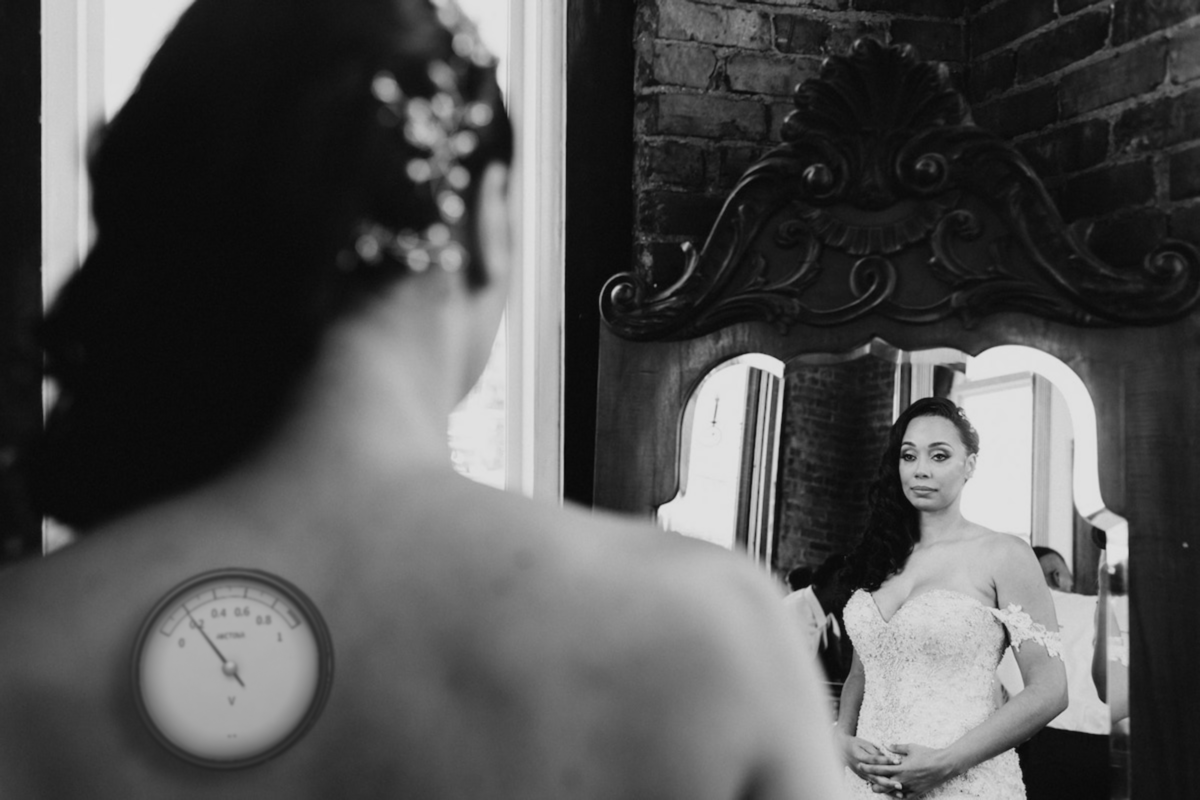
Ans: **0.2** V
